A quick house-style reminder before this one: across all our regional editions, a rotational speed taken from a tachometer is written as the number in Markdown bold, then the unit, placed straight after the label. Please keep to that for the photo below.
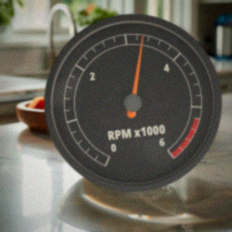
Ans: **3300** rpm
